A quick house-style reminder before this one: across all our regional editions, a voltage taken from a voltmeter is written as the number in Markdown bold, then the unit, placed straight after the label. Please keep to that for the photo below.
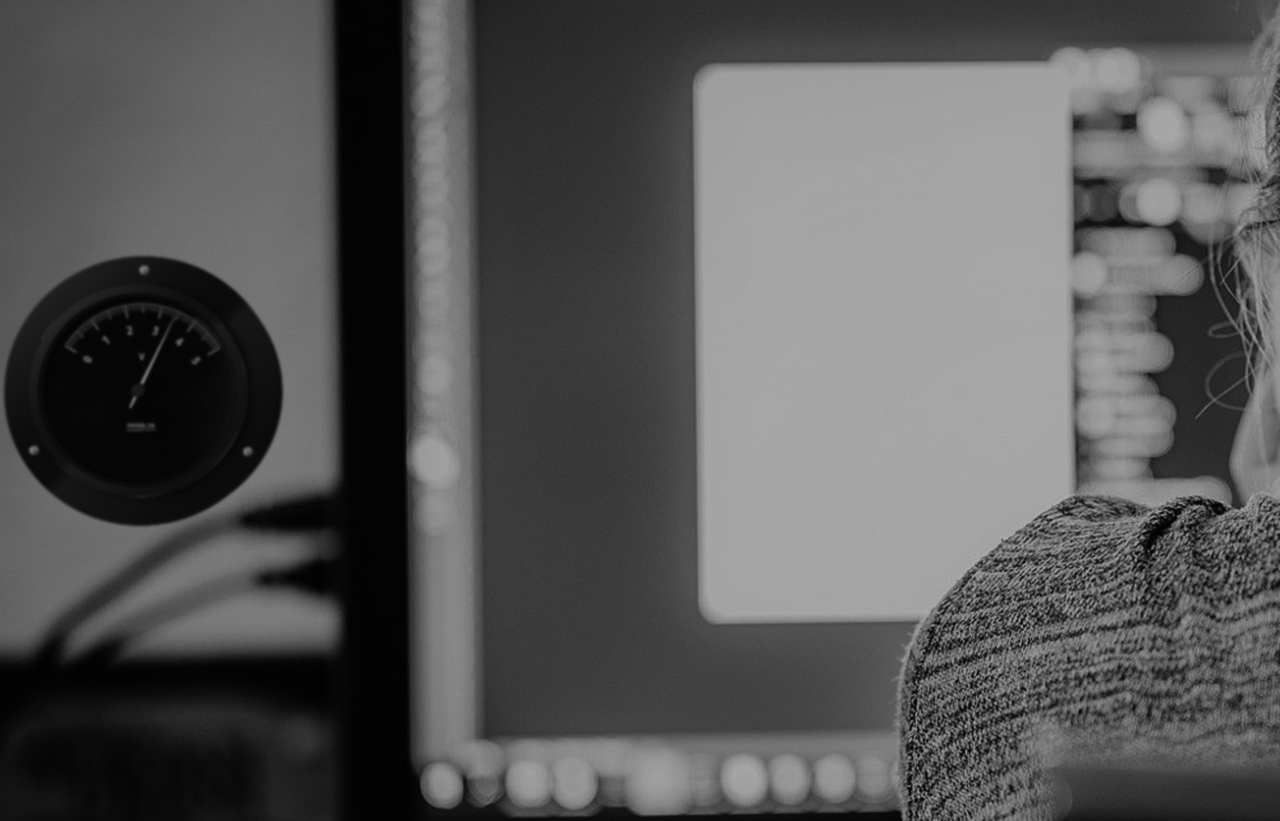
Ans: **3.5** V
